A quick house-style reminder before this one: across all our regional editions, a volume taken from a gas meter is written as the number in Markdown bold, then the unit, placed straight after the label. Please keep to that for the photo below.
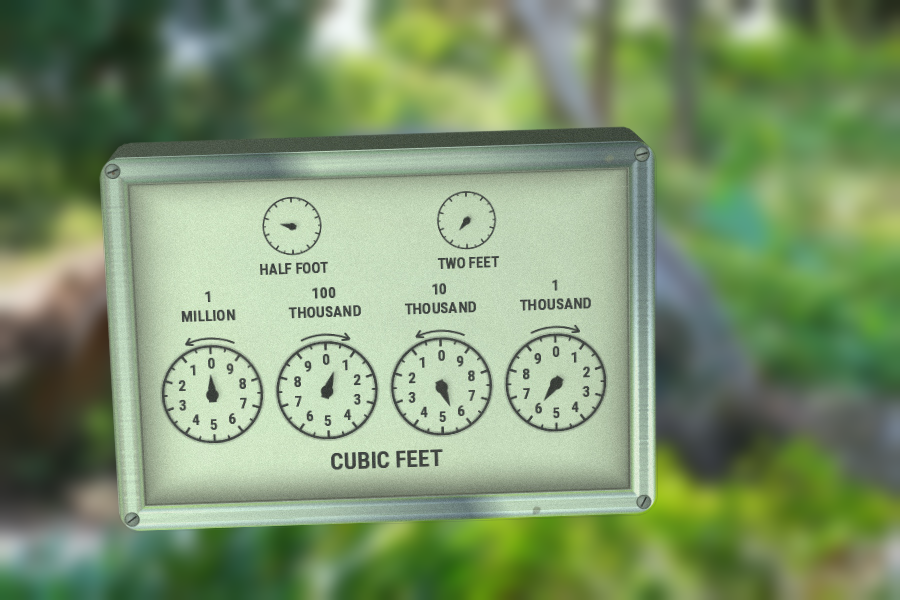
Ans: **5600** ft³
